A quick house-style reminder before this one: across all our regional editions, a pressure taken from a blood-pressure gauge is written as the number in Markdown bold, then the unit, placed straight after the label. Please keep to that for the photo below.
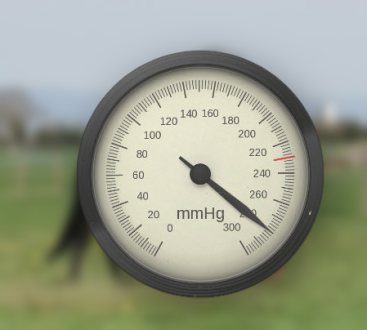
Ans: **280** mmHg
